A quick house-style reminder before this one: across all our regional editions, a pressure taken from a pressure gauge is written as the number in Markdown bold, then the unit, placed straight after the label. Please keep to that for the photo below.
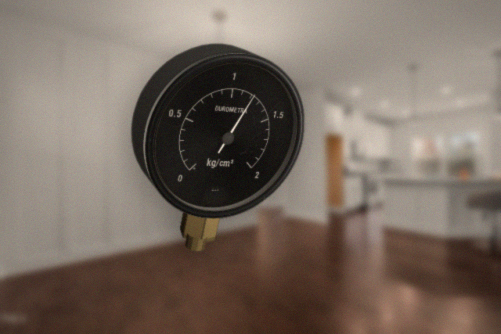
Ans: **1.2** kg/cm²
